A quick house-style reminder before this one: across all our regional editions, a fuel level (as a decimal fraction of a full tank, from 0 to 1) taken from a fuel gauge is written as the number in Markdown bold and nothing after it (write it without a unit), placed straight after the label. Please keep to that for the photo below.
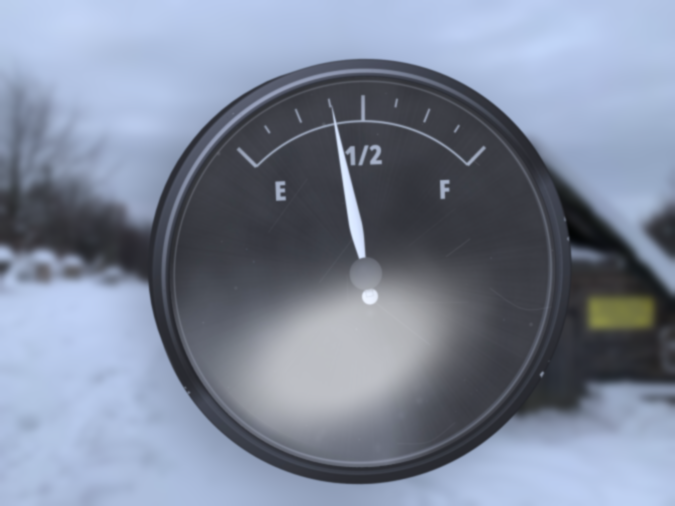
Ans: **0.375**
